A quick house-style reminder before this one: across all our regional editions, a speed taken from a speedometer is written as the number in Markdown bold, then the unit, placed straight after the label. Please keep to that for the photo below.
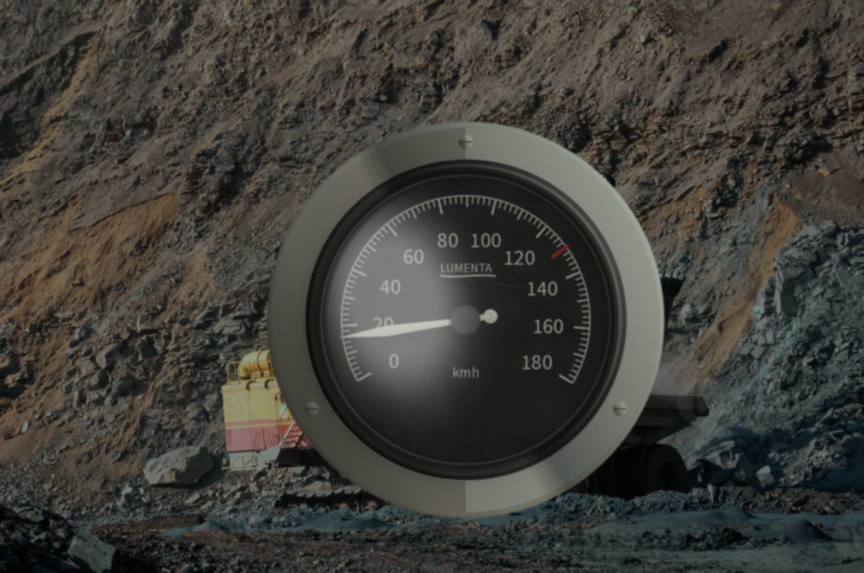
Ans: **16** km/h
